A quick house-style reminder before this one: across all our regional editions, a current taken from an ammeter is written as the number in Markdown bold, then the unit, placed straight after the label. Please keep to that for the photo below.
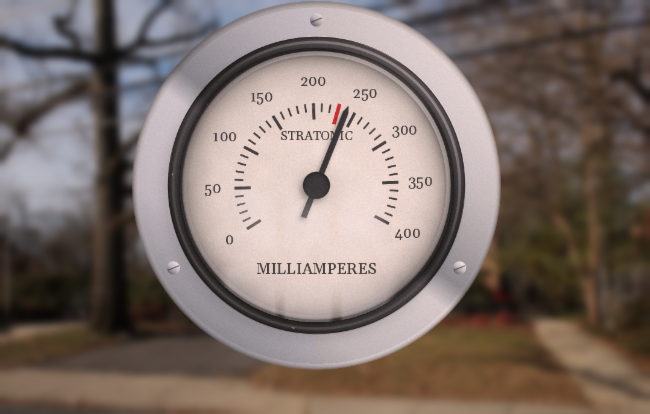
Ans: **240** mA
